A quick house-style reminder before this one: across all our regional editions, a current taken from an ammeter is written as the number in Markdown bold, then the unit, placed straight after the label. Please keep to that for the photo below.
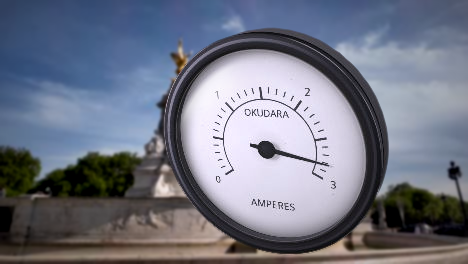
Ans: **2.8** A
